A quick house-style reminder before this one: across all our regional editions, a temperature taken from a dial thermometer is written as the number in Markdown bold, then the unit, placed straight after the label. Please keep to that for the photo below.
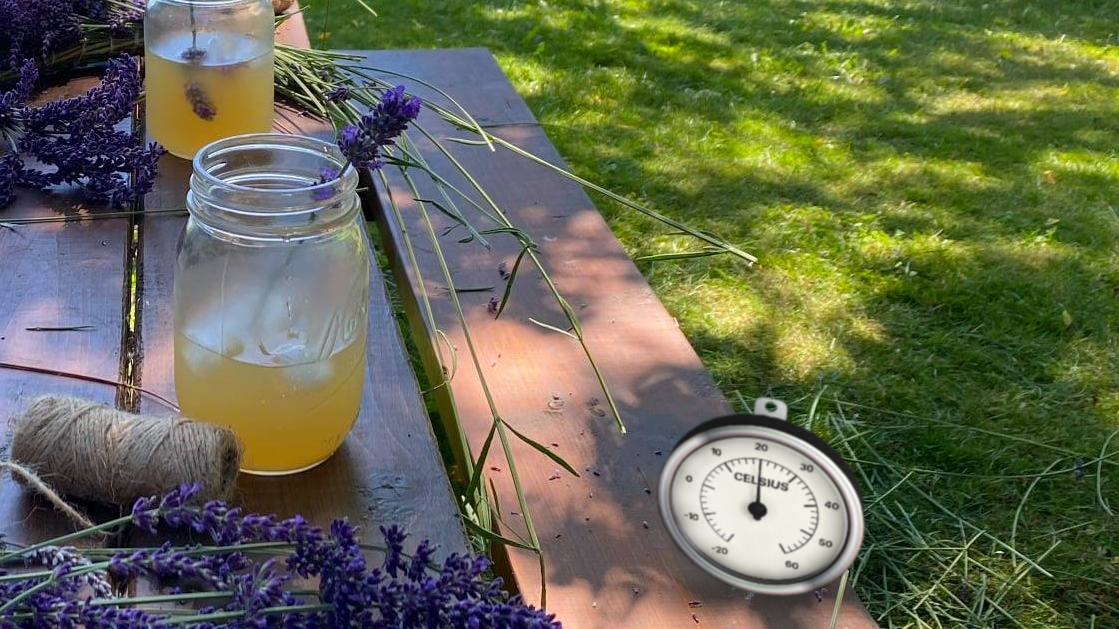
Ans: **20** °C
